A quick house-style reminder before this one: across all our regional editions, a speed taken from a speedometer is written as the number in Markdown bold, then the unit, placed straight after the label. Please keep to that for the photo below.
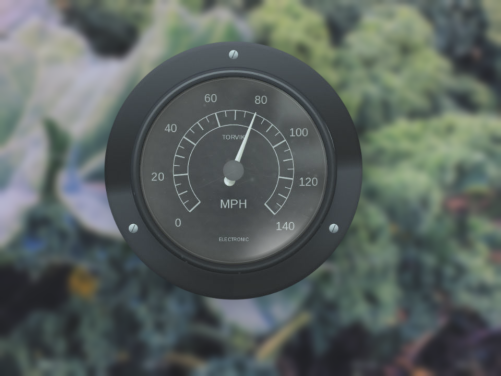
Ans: **80** mph
